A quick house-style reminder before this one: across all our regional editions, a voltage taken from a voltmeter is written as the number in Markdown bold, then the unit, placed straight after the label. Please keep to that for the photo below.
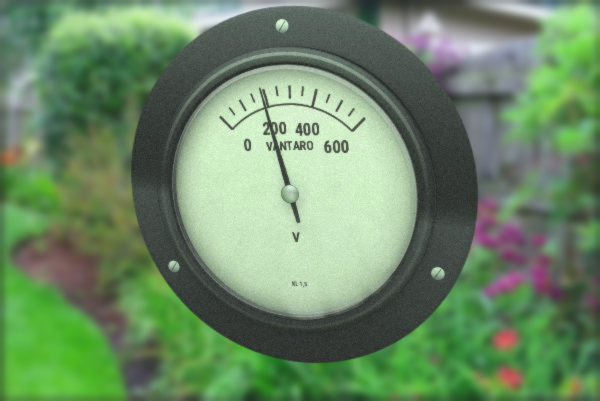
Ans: **200** V
